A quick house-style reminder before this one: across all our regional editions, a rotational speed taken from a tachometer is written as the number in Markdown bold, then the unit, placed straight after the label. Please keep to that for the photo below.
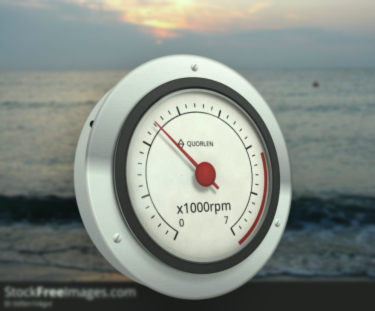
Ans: **2400** rpm
